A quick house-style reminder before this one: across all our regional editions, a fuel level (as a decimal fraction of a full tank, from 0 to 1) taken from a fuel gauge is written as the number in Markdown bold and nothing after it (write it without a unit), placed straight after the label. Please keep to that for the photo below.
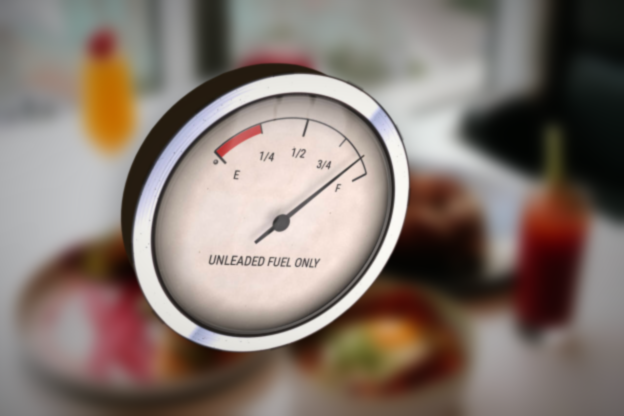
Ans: **0.875**
